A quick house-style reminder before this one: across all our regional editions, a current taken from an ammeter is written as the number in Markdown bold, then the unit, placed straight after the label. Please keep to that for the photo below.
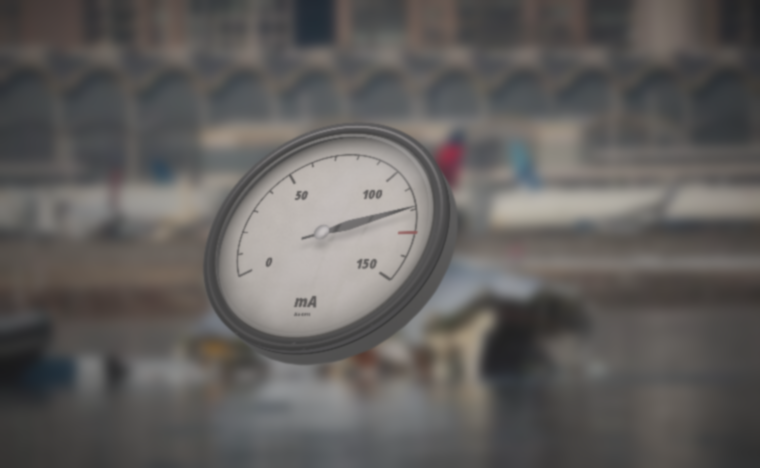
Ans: **120** mA
